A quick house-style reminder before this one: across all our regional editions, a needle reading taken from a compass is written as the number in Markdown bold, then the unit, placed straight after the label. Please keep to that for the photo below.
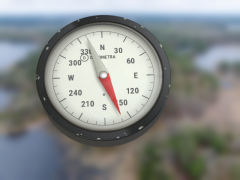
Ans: **160** °
